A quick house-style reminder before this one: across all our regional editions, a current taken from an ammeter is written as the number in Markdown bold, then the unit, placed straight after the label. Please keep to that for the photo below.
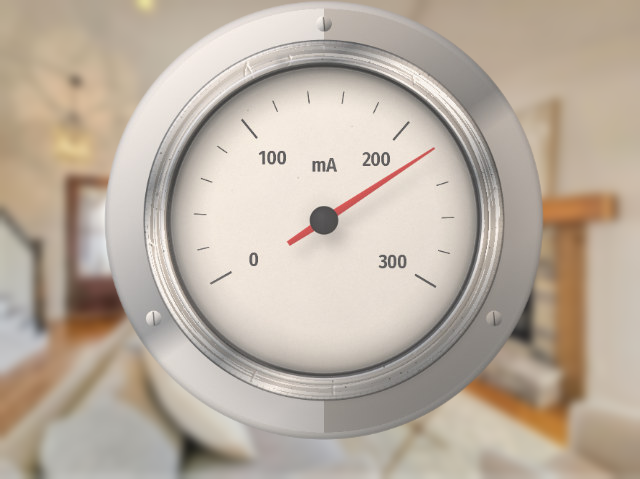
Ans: **220** mA
